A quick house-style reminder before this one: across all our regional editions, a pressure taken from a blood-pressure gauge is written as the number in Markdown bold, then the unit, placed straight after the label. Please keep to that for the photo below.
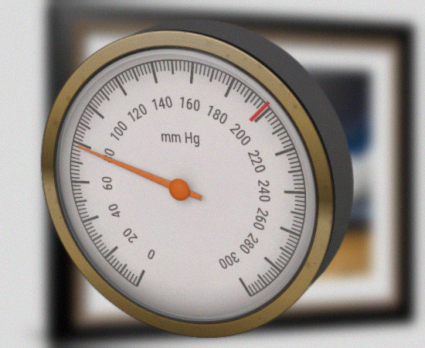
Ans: **80** mmHg
